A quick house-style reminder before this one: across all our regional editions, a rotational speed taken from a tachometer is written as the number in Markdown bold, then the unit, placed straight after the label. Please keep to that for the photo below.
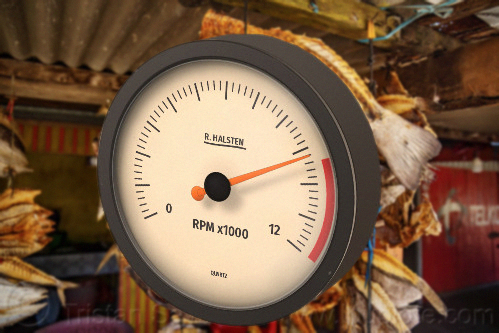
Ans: **9200** rpm
